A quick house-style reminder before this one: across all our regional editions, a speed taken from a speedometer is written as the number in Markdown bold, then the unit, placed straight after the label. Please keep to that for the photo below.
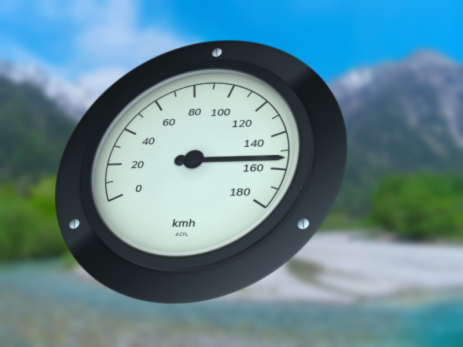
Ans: **155** km/h
